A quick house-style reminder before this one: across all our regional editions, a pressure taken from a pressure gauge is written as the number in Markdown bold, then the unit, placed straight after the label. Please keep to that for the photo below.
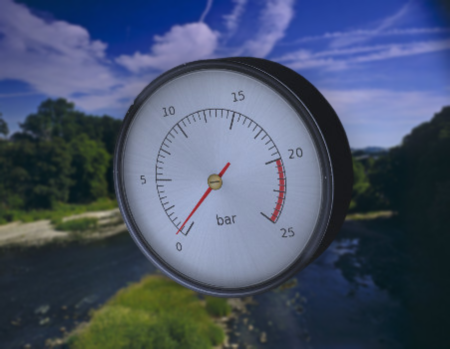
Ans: **0.5** bar
